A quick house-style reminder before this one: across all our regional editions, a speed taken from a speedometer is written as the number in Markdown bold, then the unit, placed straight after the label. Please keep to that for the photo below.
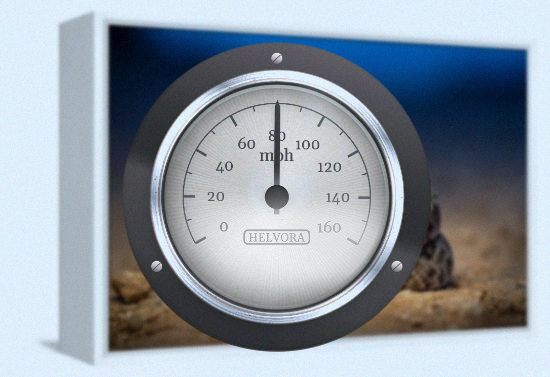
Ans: **80** mph
